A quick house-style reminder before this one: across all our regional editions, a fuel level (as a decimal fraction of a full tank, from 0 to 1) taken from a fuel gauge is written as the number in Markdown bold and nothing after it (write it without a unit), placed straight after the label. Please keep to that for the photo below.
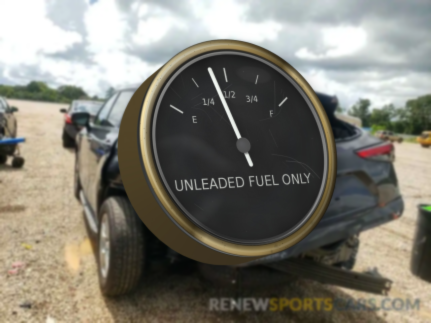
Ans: **0.375**
